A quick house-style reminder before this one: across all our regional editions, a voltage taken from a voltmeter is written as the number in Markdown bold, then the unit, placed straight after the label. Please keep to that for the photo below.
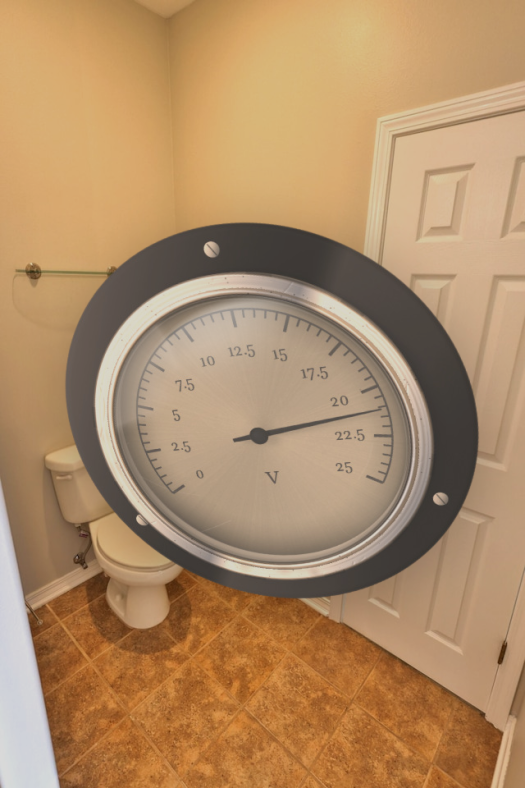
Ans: **21** V
